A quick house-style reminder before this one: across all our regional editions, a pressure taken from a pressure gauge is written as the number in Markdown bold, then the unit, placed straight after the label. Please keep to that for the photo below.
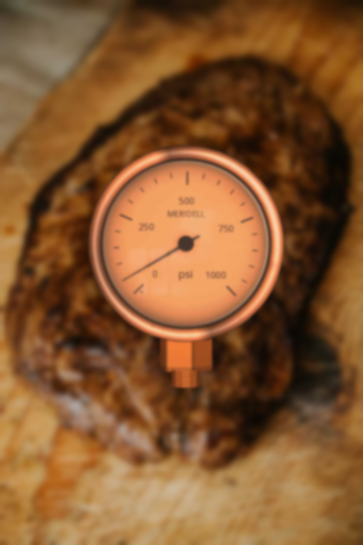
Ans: **50** psi
